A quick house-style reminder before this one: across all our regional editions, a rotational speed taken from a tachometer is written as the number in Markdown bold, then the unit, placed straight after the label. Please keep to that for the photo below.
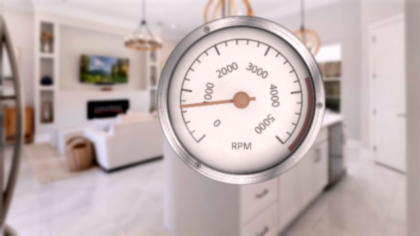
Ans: **700** rpm
